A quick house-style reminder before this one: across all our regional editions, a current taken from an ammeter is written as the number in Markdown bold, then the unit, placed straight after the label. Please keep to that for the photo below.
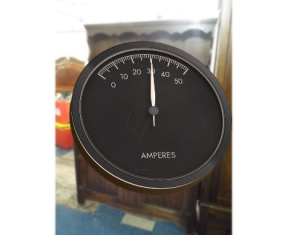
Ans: **30** A
